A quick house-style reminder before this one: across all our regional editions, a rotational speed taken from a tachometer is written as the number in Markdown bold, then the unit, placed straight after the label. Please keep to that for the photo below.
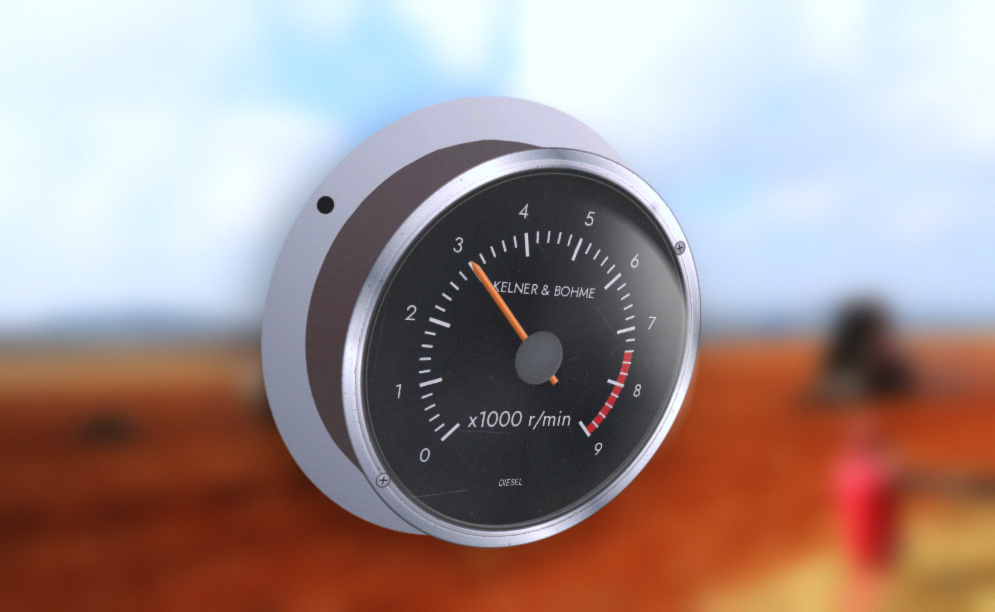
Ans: **3000** rpm
